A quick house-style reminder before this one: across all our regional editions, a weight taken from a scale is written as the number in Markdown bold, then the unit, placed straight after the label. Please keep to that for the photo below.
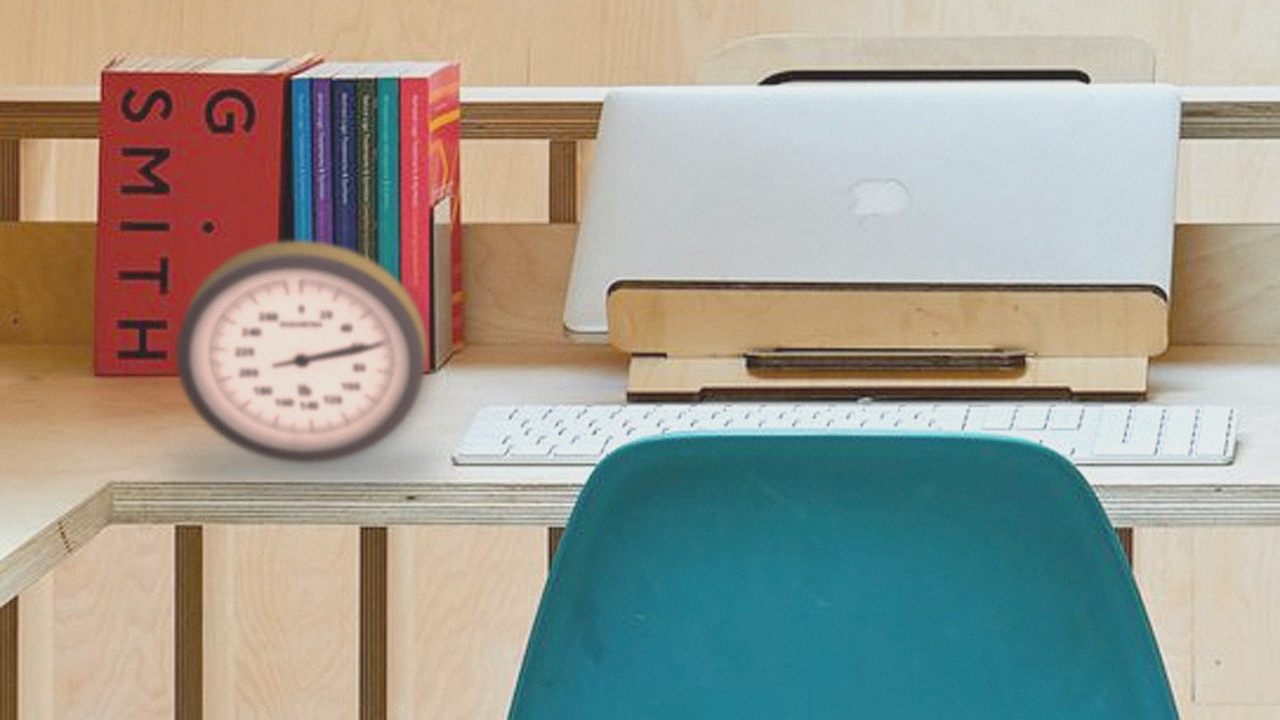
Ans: **60** lb
